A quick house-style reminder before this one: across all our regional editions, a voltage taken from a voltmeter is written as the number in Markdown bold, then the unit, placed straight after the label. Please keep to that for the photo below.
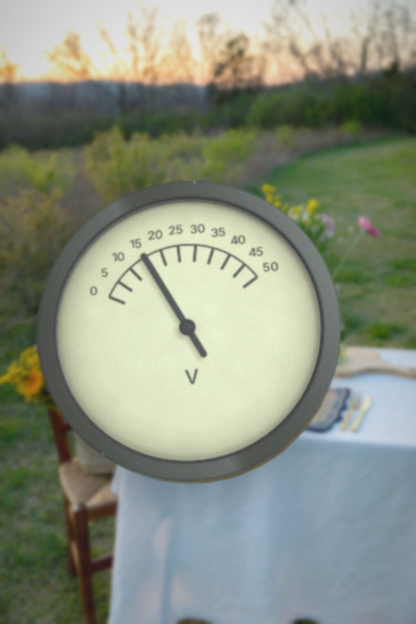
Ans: **15** V
